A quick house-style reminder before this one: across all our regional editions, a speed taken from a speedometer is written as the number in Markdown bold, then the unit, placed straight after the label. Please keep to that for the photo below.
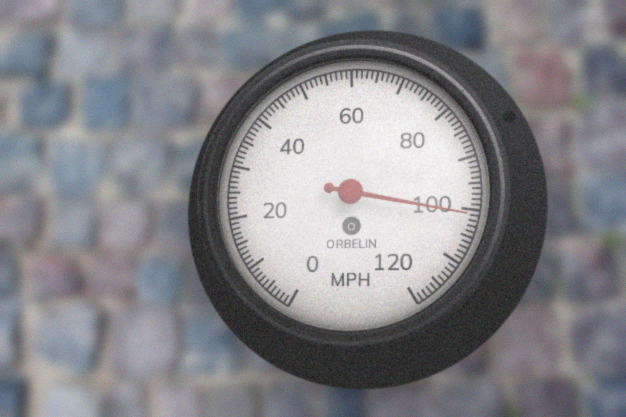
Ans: **101** mph
